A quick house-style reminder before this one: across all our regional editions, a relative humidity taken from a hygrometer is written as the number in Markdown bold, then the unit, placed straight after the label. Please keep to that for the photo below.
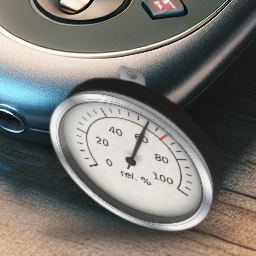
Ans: **60** %
